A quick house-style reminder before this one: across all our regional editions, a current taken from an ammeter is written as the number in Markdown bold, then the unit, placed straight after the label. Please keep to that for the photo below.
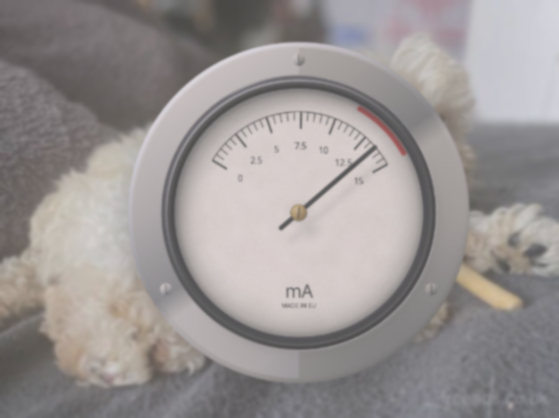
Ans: **13.5** mA
